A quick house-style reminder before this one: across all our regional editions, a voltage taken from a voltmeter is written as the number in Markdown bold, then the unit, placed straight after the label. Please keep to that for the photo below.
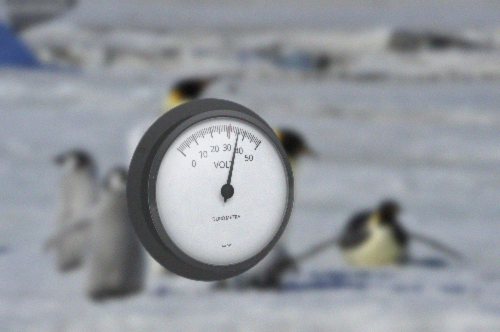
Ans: **35** V
